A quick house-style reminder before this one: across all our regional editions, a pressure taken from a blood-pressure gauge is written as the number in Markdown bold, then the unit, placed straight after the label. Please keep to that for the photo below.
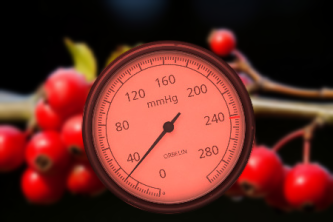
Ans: **30** mmHg
